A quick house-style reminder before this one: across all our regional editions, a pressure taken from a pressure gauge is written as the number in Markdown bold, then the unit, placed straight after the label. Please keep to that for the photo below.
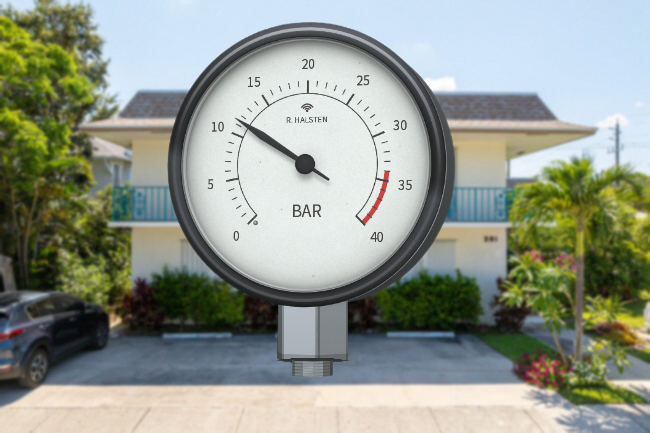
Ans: **11.5** bar
